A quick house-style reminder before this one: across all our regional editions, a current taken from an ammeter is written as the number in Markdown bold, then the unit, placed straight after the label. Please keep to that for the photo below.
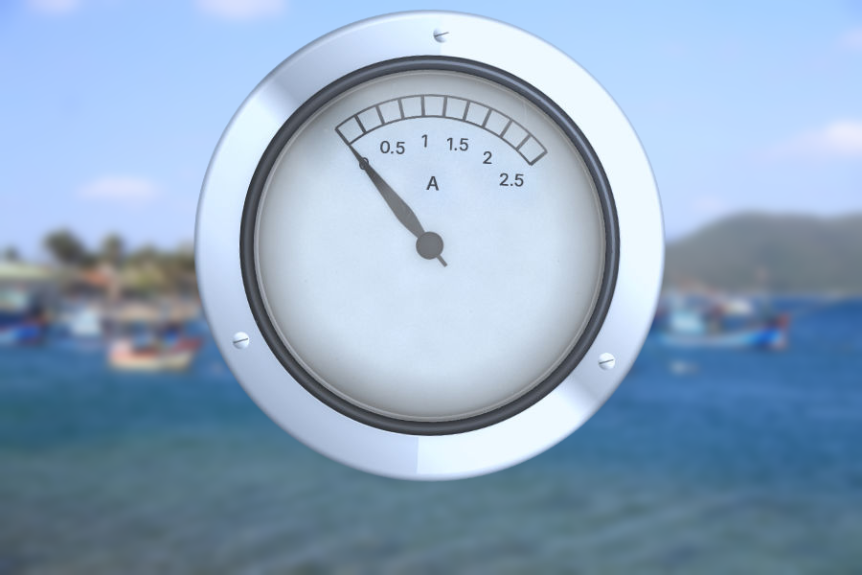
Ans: **0** A
